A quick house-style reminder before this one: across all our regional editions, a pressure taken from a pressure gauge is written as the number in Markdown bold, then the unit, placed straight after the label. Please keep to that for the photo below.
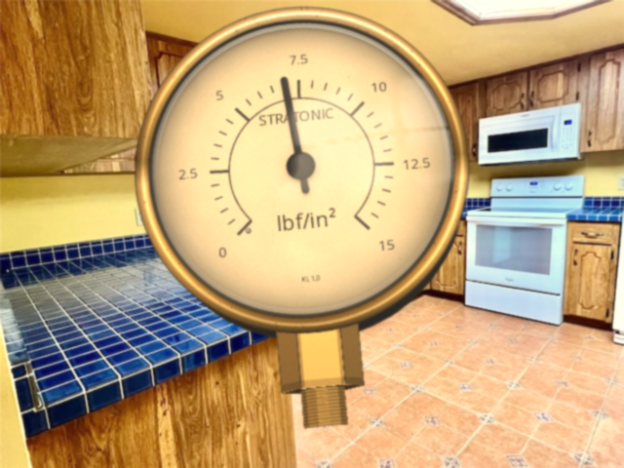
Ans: **7** psi
